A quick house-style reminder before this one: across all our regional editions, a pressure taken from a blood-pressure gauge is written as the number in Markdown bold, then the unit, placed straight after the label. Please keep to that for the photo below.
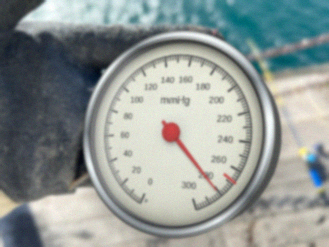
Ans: **280** mmHg
